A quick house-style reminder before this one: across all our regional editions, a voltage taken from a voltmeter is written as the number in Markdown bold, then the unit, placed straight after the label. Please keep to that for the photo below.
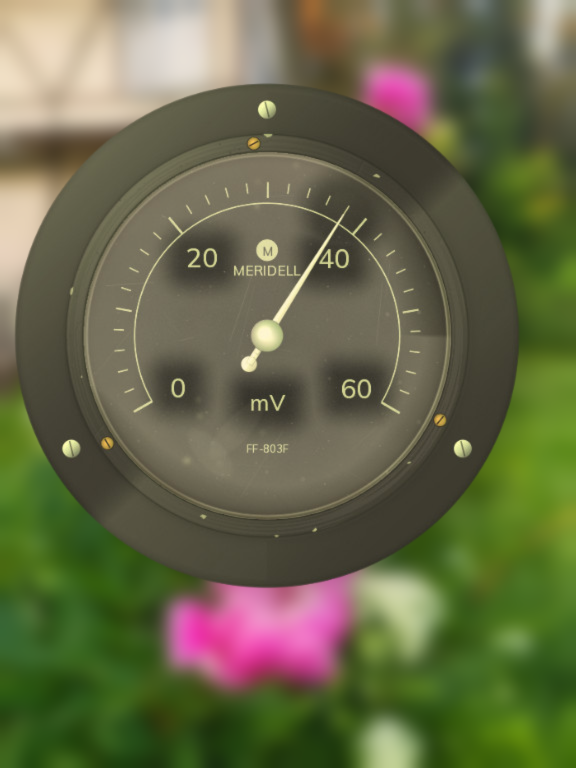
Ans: **38** mV
